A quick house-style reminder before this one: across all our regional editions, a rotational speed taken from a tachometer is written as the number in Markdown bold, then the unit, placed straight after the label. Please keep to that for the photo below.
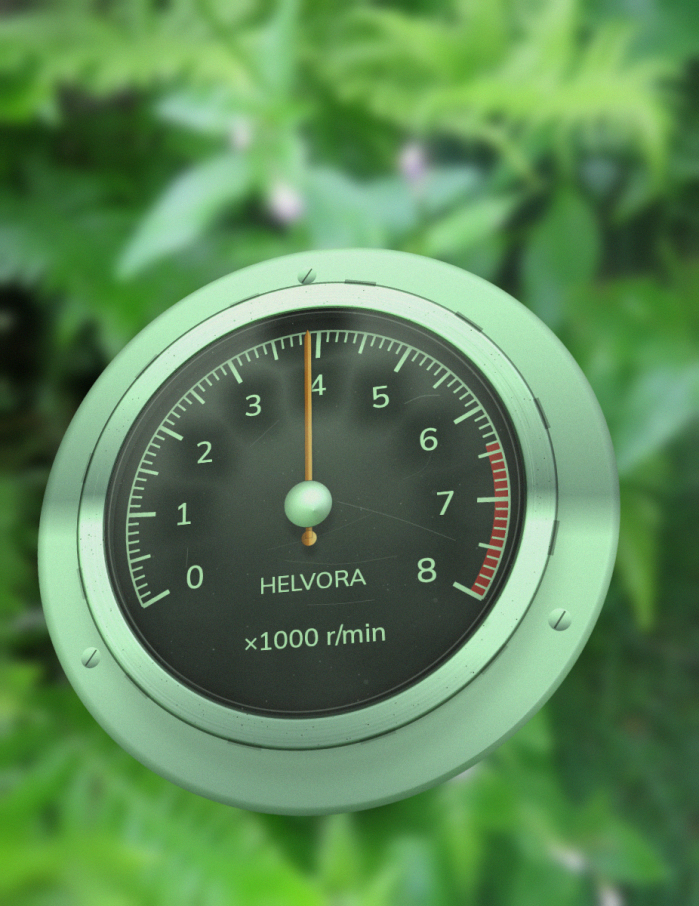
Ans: **3900** rpm
